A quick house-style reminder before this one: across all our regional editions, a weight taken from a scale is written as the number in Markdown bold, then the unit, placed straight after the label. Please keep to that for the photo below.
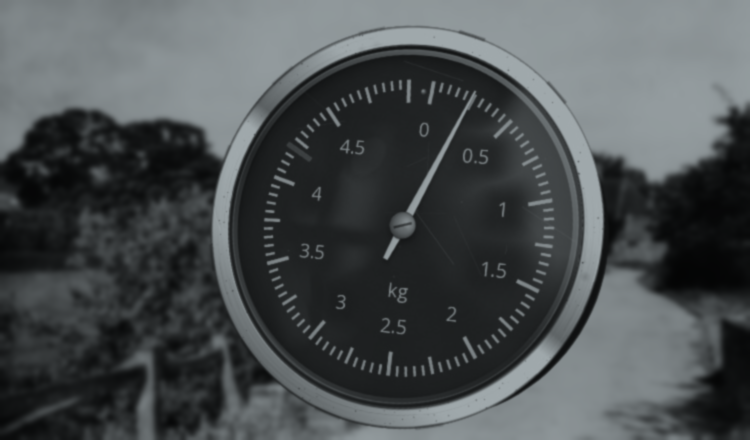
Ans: **0.25** kg
